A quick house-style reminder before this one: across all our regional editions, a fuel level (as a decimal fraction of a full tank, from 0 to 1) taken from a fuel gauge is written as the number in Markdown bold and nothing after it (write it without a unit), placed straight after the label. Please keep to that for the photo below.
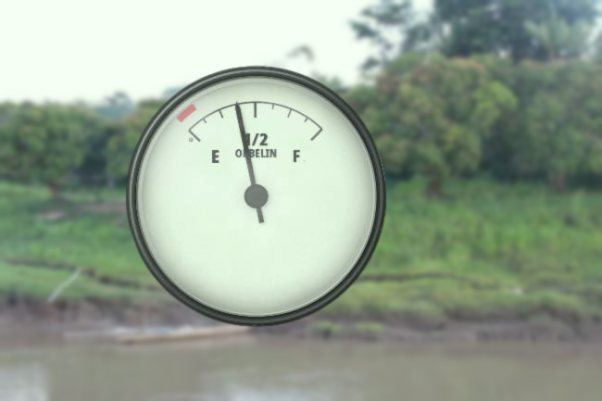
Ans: **0.375**
